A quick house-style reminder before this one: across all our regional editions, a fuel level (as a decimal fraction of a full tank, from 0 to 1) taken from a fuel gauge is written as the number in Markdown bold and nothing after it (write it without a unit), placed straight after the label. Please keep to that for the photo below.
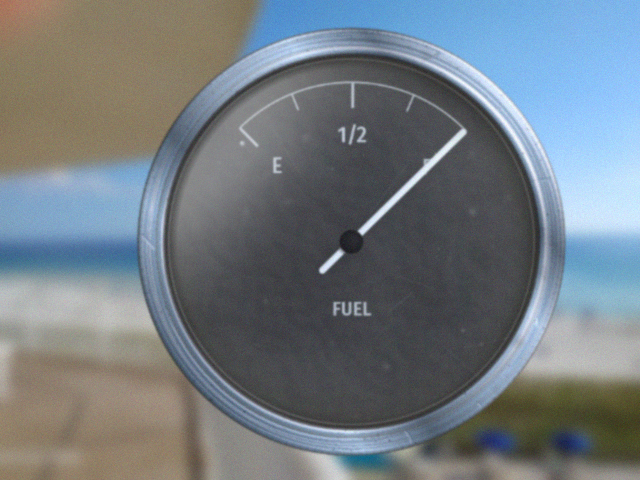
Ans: **1**
